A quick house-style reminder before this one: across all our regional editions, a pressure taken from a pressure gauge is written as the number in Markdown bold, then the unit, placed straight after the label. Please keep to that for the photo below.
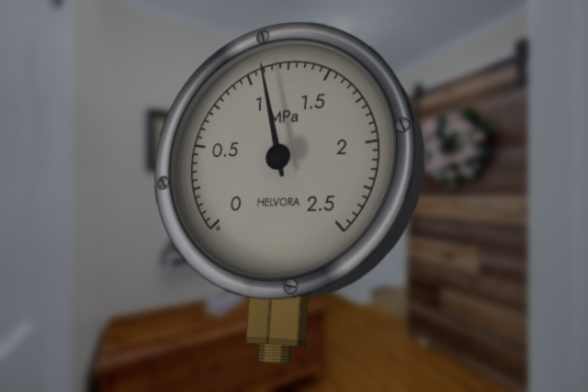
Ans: **1.1** MPa
